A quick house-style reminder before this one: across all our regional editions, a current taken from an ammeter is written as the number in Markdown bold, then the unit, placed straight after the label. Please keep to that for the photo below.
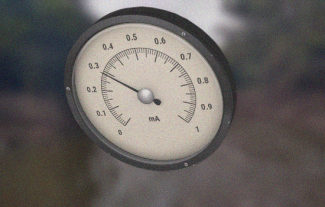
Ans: **0.3** mA
